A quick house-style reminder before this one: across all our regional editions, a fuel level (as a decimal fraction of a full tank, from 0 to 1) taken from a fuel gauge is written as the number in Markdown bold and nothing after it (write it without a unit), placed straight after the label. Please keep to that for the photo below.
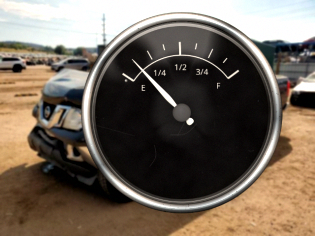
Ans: **0.125**
